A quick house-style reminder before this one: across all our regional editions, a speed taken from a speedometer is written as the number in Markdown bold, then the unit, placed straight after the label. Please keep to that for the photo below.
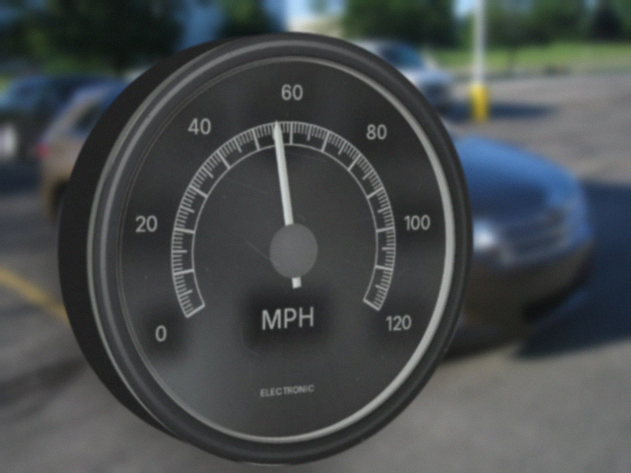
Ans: **55** mph
